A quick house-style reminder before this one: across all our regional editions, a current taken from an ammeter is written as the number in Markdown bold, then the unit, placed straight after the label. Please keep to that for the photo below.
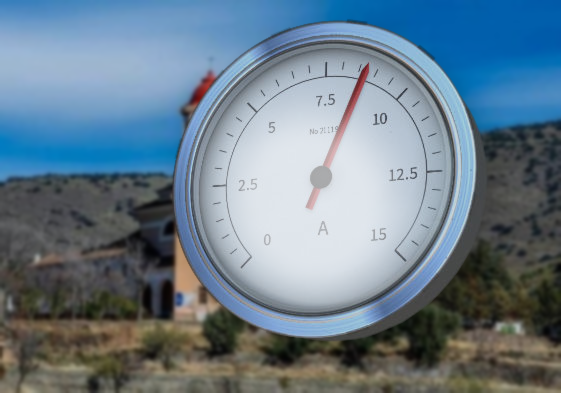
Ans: **8.75** A
